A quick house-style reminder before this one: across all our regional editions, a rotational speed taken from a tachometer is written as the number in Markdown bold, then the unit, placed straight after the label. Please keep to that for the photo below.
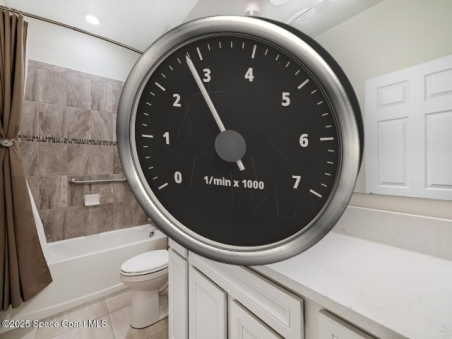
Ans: **2800** rpm
